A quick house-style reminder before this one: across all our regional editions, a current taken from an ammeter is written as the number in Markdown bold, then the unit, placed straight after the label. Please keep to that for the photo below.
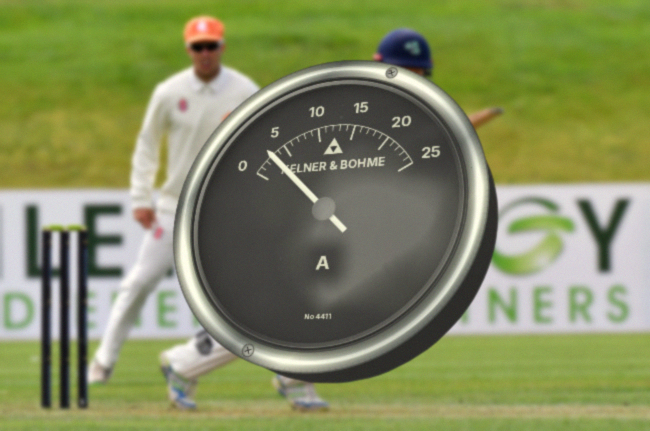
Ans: **3** A
